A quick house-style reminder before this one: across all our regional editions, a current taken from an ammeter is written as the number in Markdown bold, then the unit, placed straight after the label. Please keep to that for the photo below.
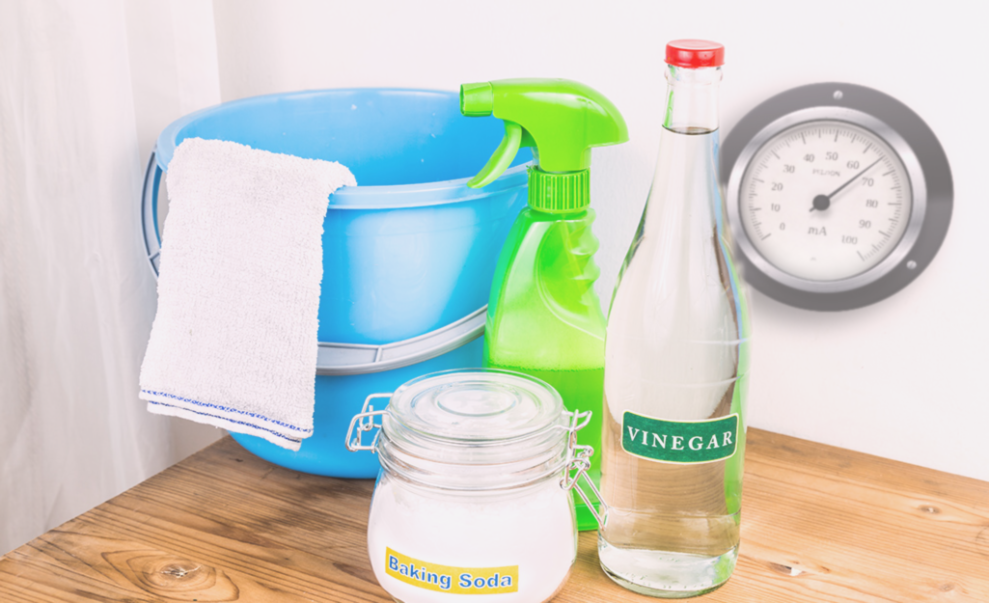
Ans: **65** mA
